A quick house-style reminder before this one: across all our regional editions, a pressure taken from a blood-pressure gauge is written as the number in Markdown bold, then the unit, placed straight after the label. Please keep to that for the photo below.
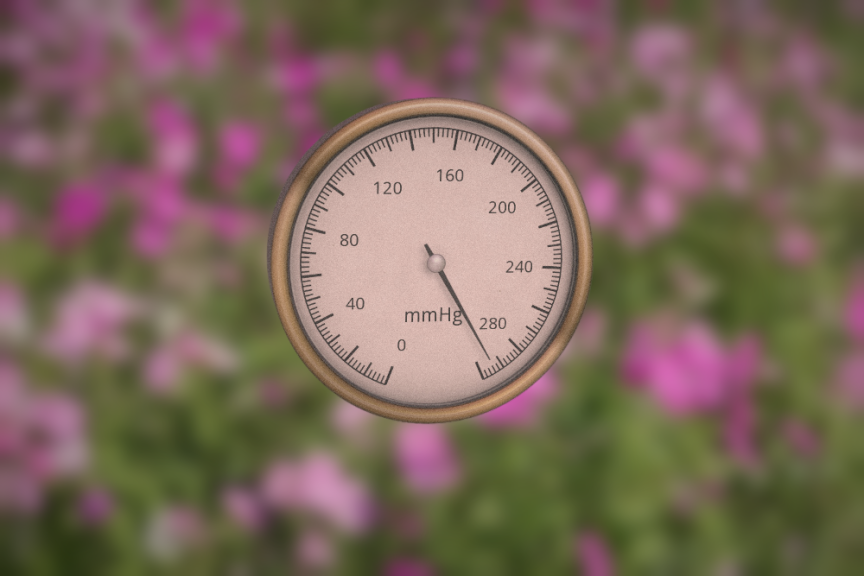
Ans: **294** mmHg
